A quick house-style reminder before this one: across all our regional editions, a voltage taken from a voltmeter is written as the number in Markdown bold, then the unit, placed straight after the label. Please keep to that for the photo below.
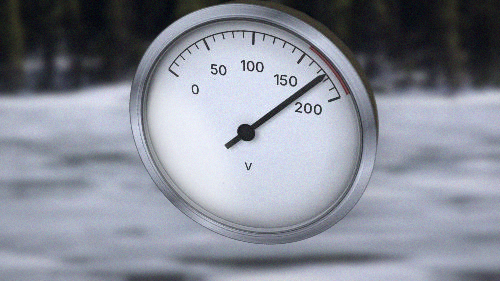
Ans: **175** V
